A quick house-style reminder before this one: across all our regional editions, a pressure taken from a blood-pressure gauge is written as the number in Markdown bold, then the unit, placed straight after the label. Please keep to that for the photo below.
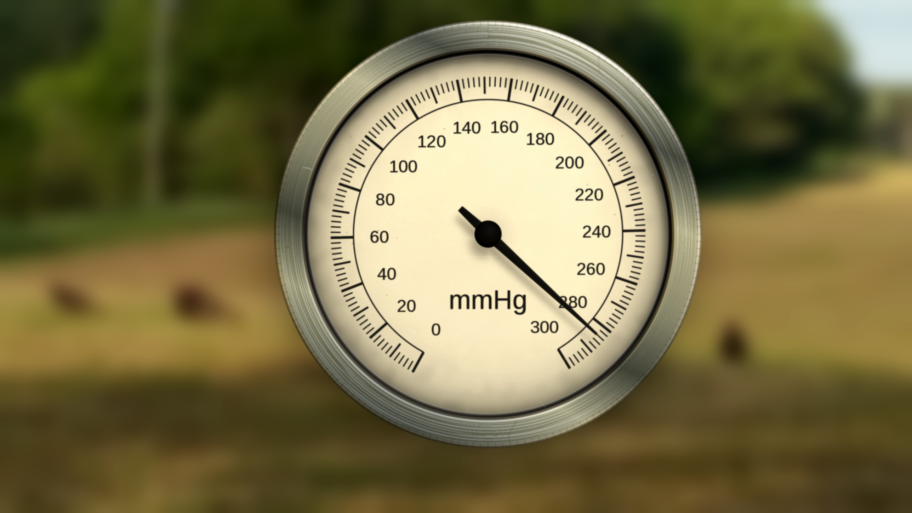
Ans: **284** mmHg
